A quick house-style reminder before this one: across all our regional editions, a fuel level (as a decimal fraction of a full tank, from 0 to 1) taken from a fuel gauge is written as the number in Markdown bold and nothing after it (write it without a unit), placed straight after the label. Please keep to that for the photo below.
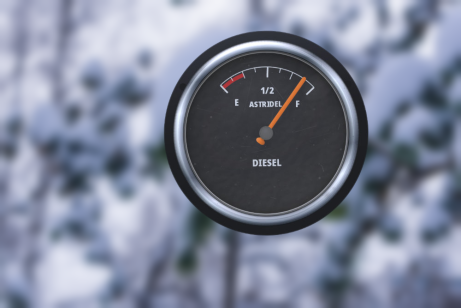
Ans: **0.875**
